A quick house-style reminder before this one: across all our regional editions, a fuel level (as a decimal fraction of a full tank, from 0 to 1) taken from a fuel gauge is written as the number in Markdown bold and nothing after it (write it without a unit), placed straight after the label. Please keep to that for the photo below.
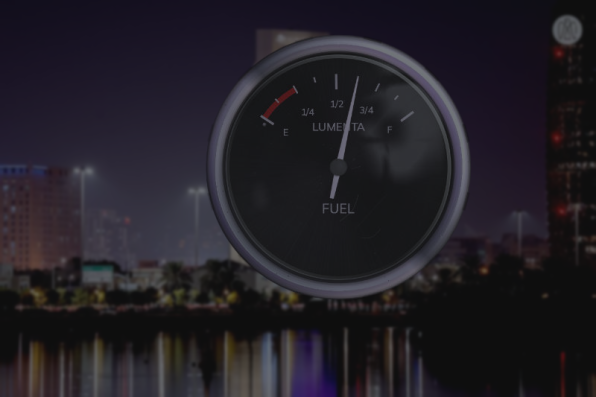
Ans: **0.625**
